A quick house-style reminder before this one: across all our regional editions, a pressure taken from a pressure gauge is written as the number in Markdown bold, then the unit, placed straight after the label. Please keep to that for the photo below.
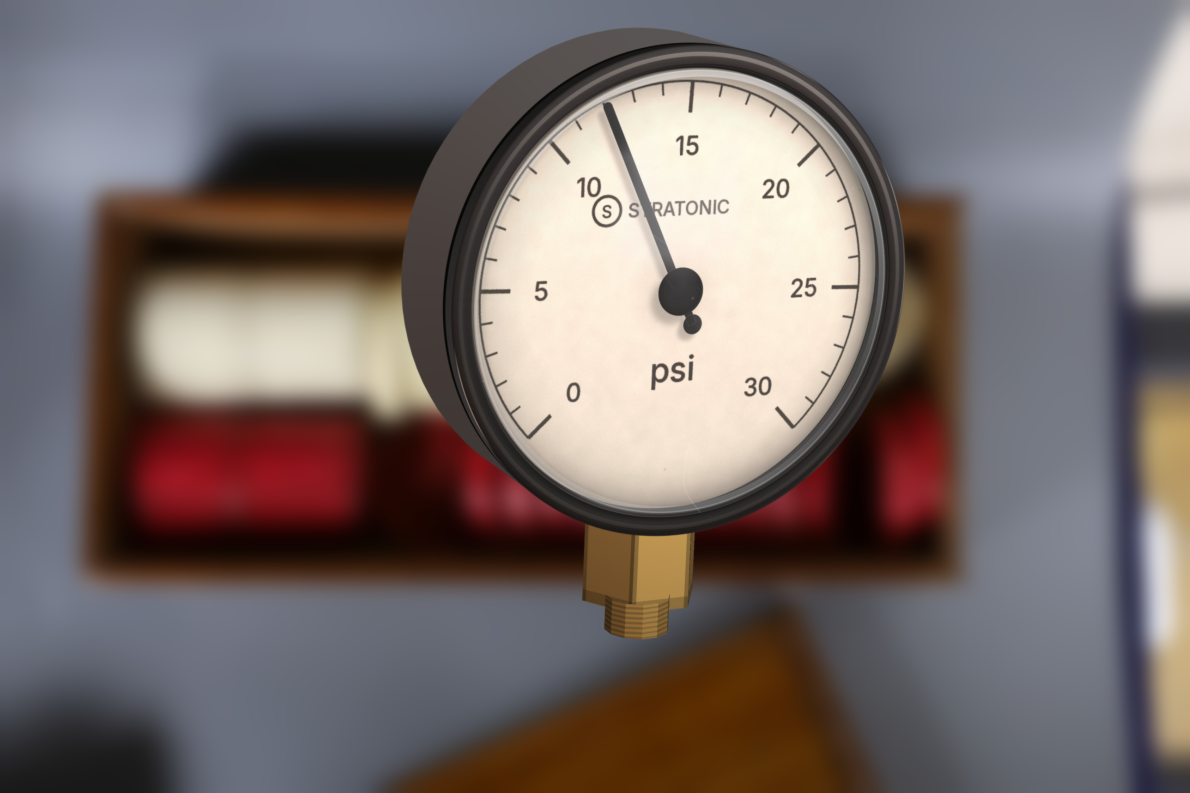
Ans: **12** psi
